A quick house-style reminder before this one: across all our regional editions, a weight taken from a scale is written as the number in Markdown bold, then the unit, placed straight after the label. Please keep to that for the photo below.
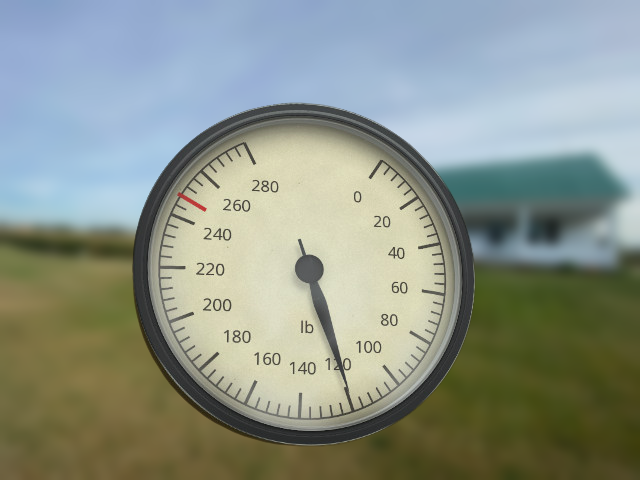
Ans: **120** lb
